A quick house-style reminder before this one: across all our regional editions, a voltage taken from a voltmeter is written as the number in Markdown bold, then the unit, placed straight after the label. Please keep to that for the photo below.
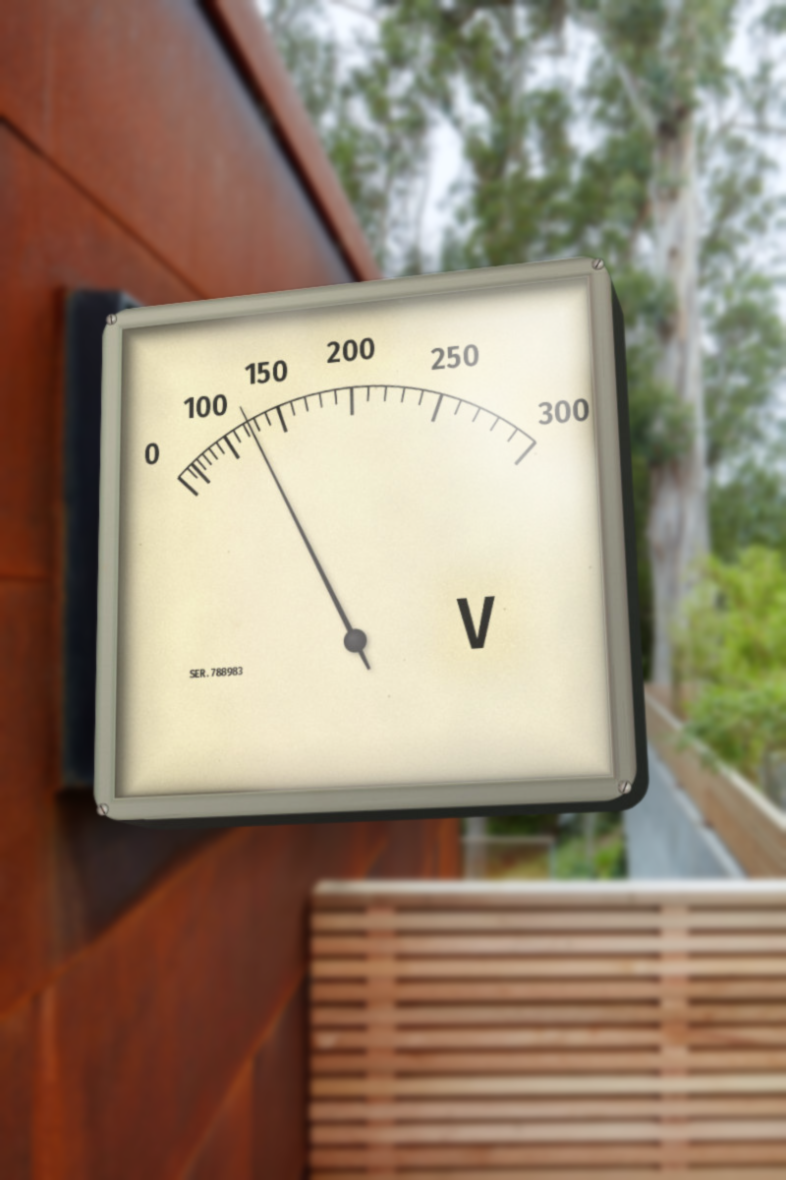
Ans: **125** V
